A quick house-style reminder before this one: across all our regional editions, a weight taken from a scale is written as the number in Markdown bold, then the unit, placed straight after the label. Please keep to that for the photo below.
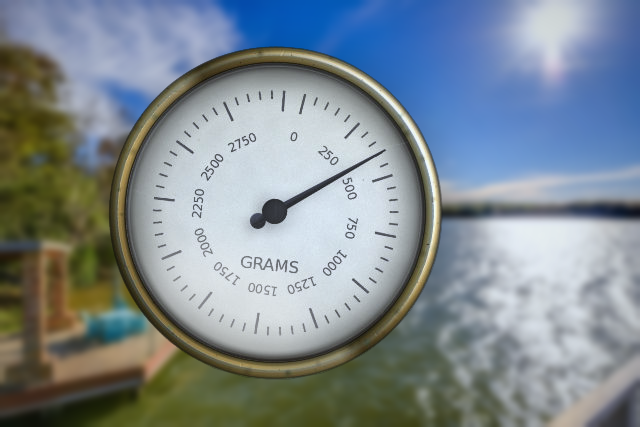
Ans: **400** g
